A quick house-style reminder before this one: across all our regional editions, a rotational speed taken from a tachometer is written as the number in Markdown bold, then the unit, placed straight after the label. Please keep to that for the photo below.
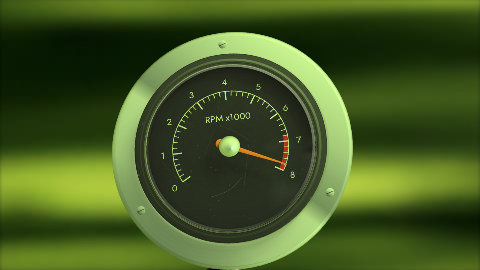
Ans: **7800** rpm
